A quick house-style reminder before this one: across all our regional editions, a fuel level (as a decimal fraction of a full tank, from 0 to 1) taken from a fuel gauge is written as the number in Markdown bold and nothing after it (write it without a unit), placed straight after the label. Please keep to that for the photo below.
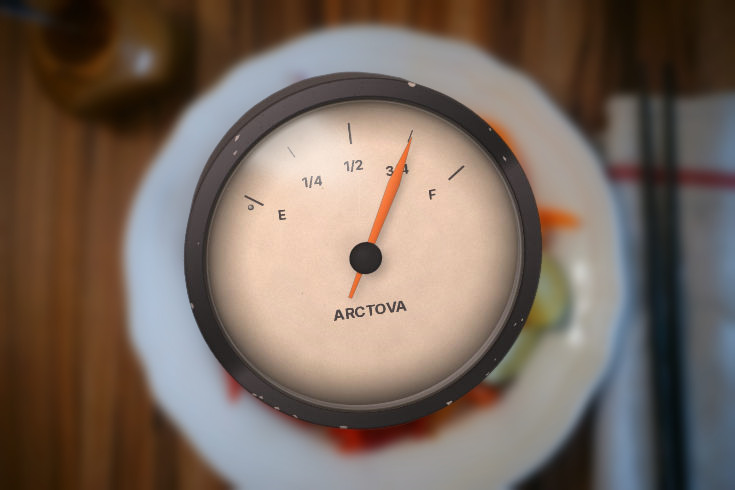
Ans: **0.75**
